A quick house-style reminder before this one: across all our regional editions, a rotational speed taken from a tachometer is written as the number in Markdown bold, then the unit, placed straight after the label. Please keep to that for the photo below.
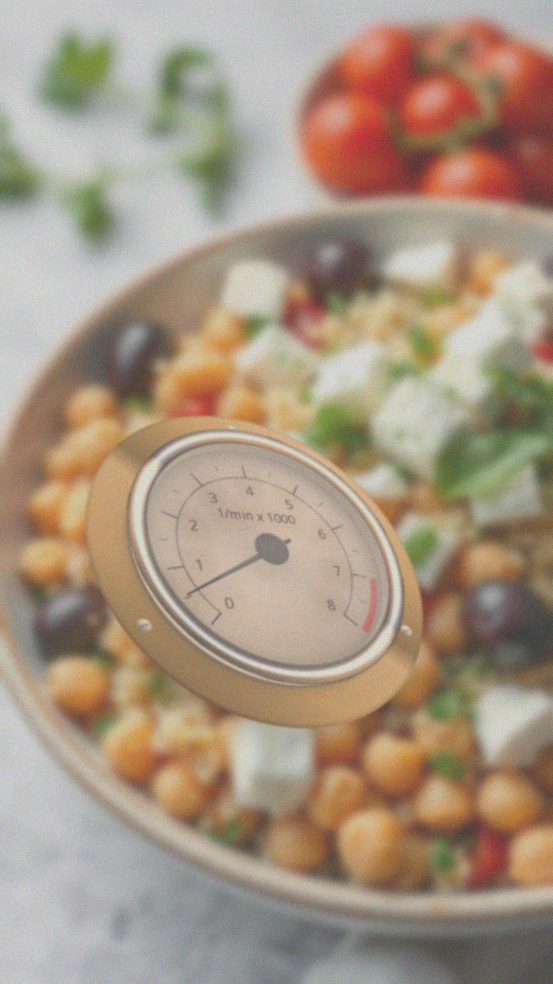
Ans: **500** rpm
